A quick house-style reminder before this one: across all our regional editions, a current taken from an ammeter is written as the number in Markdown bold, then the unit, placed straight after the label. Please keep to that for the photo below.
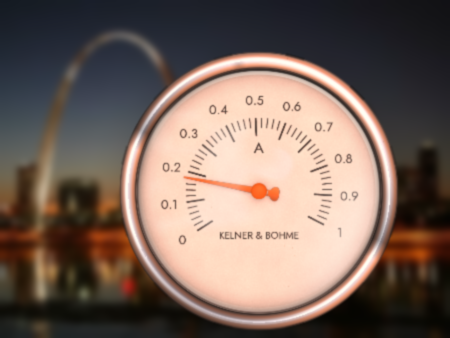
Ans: **0.18** A
